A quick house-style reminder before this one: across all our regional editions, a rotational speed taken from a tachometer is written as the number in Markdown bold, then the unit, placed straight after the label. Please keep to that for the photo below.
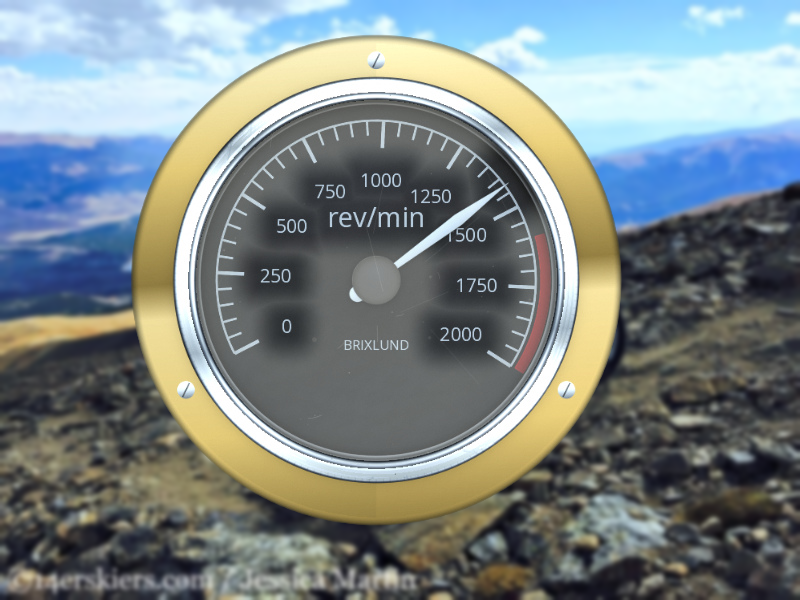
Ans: **1425** rpm
